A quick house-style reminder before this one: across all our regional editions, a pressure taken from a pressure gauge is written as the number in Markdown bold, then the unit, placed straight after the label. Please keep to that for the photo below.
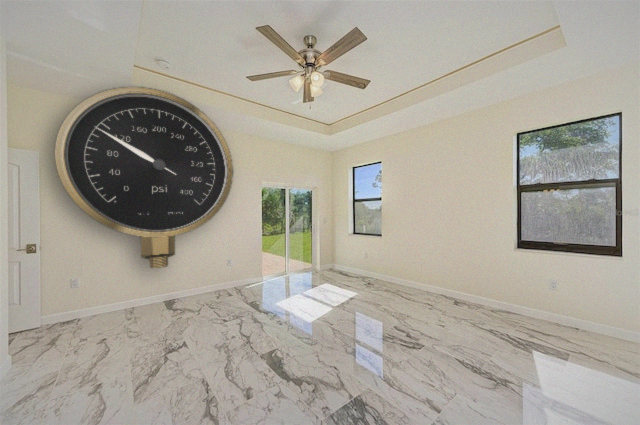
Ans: **110** psi
